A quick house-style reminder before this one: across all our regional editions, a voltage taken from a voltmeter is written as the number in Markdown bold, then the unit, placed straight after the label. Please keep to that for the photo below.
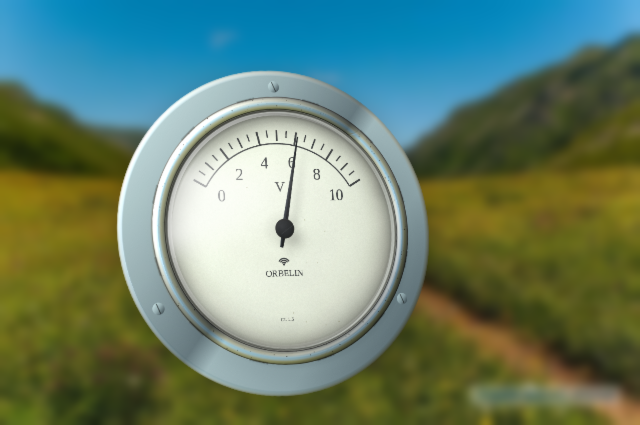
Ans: **6** V
